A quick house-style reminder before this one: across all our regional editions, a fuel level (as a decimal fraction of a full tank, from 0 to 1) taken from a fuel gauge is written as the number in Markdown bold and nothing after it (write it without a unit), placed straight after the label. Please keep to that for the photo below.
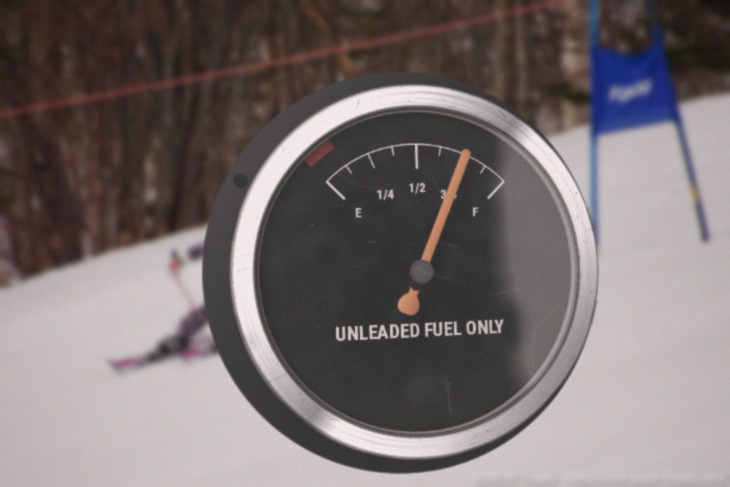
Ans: **0.75**
